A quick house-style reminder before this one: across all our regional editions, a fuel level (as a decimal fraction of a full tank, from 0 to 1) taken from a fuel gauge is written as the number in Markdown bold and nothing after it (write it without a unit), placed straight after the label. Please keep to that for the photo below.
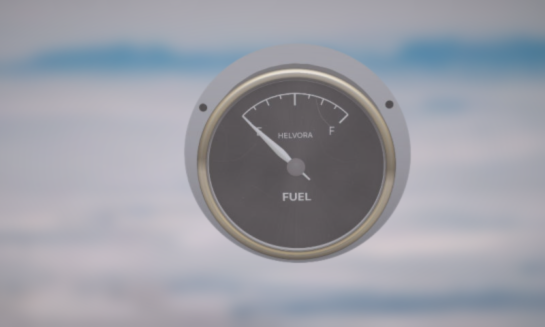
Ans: **0**
